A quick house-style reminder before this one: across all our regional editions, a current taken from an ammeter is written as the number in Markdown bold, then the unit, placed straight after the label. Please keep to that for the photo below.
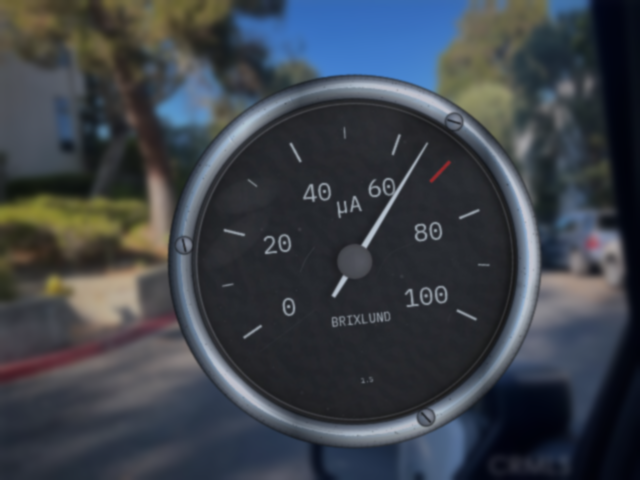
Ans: **65** µA
